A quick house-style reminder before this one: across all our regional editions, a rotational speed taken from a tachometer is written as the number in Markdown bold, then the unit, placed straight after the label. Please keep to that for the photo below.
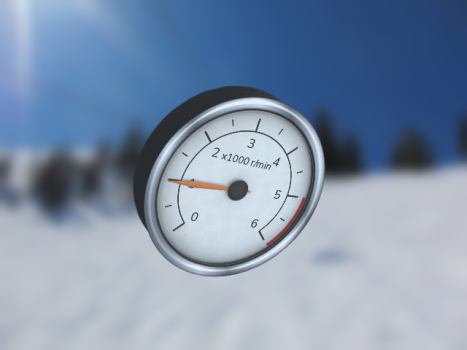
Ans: **1000** rpm
